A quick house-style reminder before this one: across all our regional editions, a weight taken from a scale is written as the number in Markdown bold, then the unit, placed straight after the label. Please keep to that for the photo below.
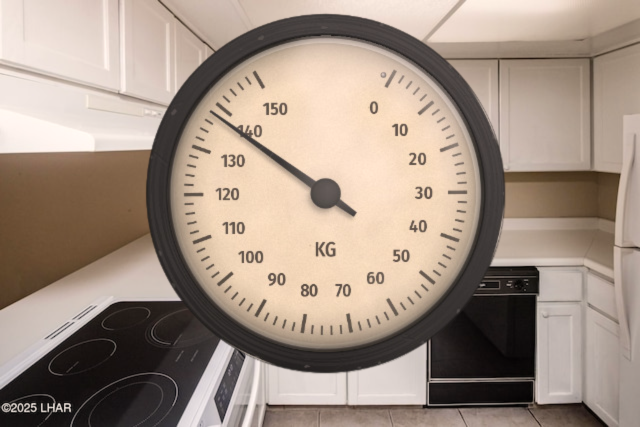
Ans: **138** kg
